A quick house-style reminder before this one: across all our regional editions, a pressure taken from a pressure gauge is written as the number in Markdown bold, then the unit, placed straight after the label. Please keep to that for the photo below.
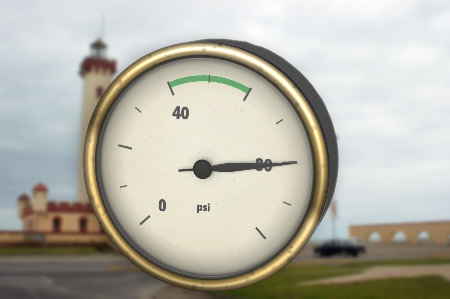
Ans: **80** psi
